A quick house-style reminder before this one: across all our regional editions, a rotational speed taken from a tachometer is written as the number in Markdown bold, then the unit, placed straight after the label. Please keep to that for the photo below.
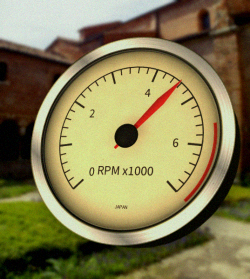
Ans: **4600** rpm
